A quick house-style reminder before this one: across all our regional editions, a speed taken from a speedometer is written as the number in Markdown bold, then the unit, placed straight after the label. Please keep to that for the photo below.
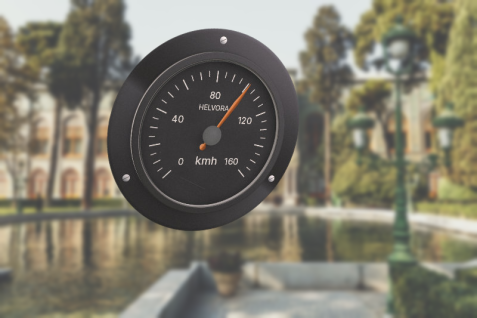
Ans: **100** km/h
